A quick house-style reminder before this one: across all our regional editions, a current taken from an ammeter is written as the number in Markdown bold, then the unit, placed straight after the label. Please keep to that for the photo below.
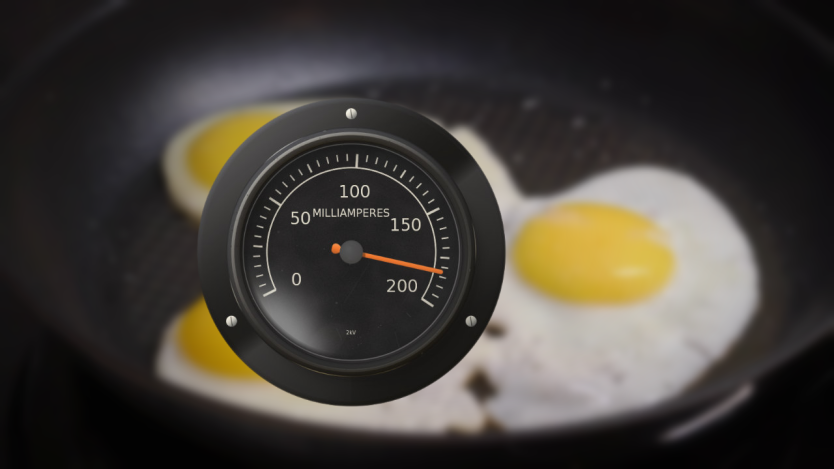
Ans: **182.5** mA
